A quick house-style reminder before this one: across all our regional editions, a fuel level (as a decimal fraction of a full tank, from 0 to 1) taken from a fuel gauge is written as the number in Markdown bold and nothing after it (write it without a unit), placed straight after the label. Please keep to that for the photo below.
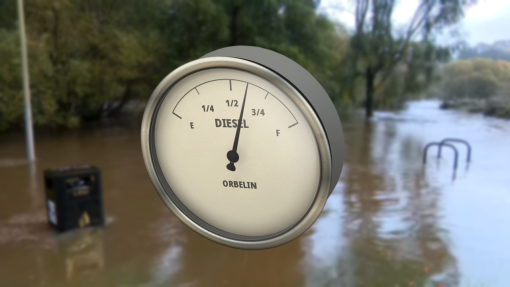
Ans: **0.625**
